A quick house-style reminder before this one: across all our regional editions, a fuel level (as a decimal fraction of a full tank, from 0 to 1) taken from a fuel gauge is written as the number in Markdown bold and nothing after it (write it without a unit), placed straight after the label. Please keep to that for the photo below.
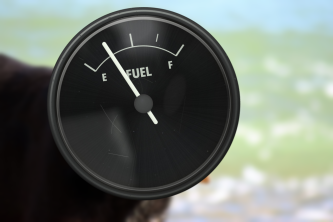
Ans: **0.25**
